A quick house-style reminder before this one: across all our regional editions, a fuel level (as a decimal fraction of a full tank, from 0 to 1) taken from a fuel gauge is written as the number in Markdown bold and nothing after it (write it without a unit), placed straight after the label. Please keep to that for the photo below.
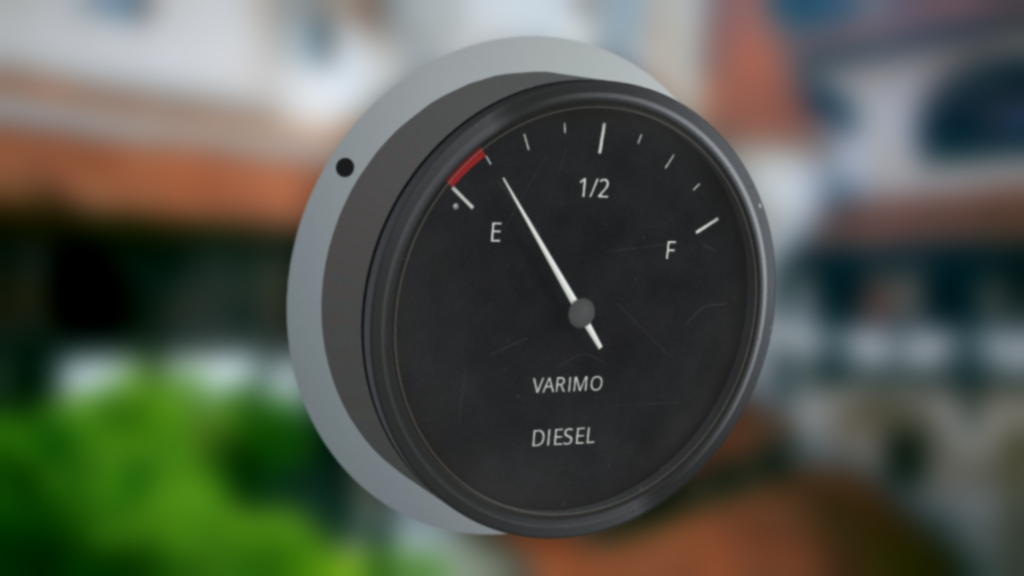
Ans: **0.125**
